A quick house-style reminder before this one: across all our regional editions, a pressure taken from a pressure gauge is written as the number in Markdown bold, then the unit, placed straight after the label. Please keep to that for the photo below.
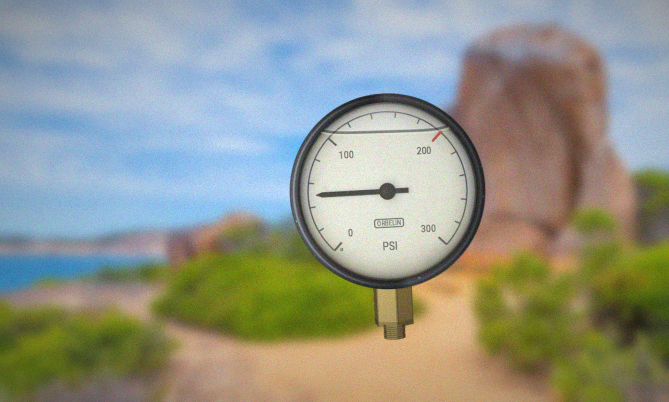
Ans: **50** psi
